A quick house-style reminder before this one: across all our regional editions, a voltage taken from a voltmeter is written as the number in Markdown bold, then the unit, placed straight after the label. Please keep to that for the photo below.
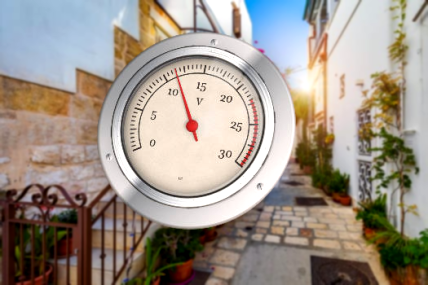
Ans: **11.5** V
